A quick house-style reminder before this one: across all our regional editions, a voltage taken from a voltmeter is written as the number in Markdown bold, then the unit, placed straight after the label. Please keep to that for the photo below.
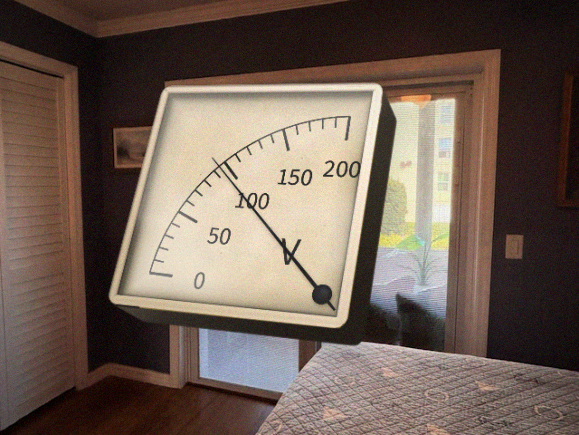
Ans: **95** V
